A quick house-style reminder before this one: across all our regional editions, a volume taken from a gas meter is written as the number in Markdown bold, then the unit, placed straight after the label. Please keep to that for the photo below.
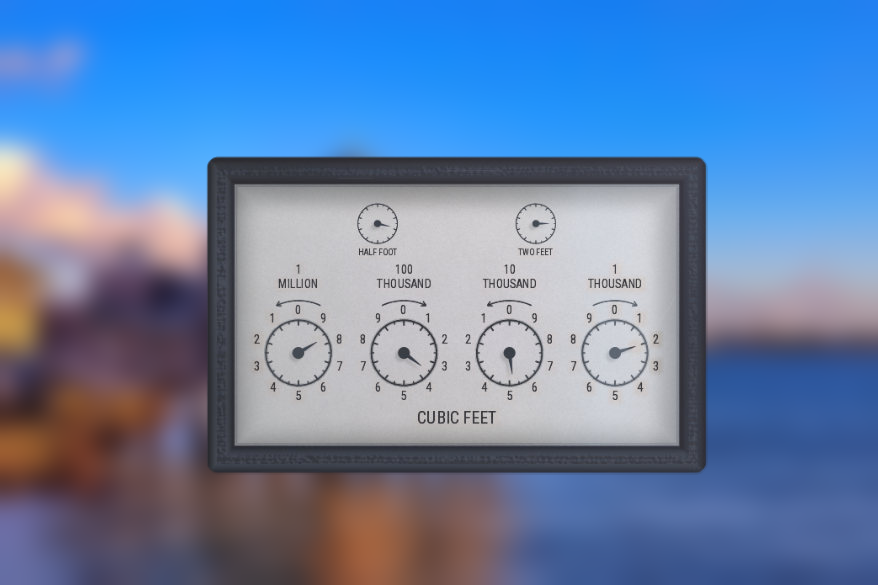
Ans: **835200** ft³
